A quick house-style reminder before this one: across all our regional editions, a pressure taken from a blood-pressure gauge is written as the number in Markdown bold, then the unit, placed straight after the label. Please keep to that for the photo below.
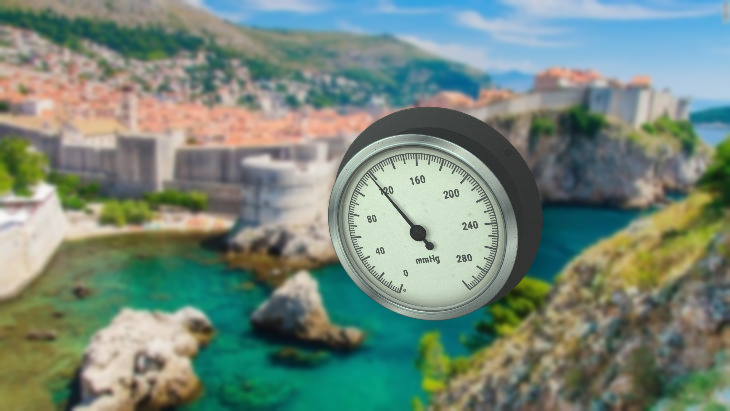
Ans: **120** mmHg
